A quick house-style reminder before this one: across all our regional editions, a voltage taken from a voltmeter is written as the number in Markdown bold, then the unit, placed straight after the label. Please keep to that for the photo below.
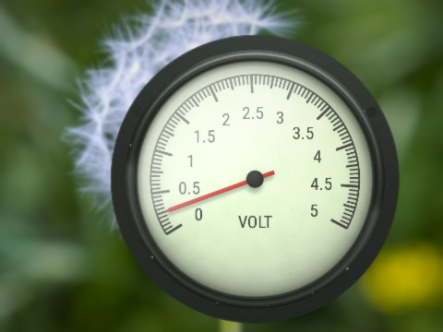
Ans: **0.25** V
